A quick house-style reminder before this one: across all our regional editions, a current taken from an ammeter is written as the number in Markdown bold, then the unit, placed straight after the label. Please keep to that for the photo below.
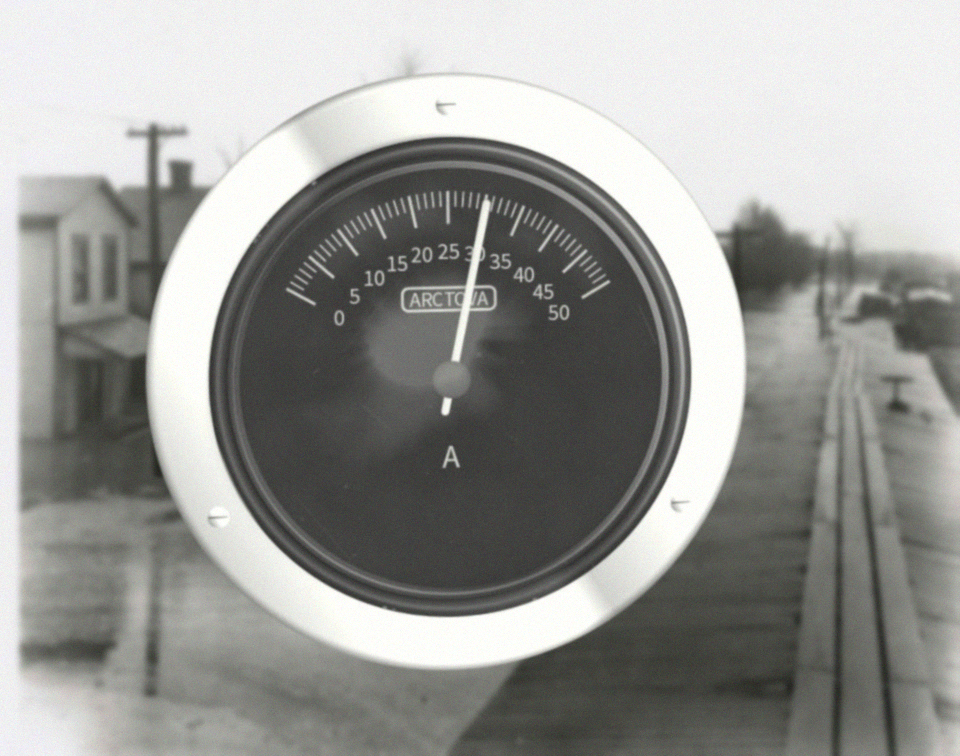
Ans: **30** A
